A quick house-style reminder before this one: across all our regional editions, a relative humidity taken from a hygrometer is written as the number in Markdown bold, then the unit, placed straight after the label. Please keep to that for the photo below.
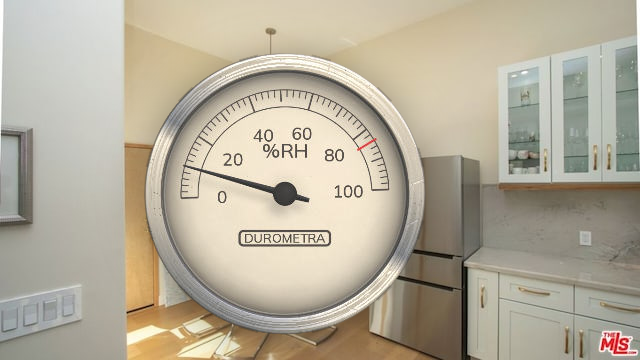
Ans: **10** %
